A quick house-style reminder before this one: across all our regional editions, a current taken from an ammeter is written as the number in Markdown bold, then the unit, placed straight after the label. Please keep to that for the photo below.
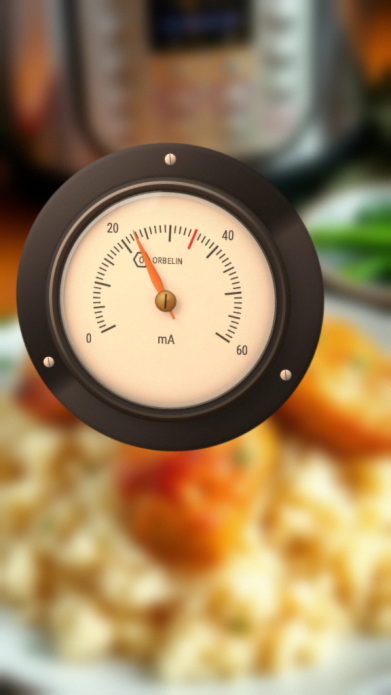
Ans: **23** mA
